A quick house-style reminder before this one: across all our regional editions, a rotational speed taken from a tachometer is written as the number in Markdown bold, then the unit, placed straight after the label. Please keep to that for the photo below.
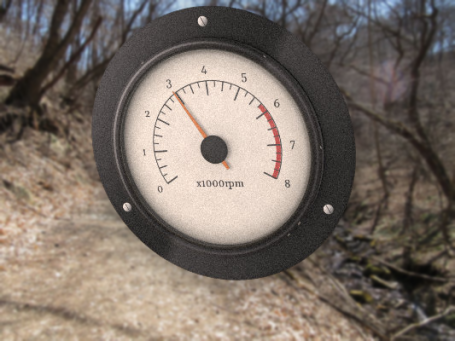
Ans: **3000** rpm
